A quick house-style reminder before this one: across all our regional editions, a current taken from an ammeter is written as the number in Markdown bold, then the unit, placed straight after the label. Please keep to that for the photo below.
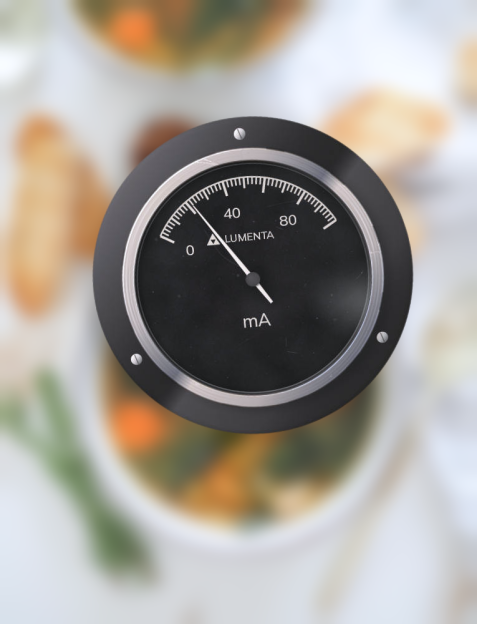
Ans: **22** mA
